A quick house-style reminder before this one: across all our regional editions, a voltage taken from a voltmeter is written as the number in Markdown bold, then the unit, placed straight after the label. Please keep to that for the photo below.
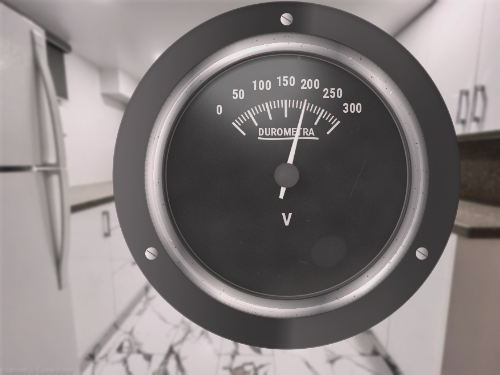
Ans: **200** V
